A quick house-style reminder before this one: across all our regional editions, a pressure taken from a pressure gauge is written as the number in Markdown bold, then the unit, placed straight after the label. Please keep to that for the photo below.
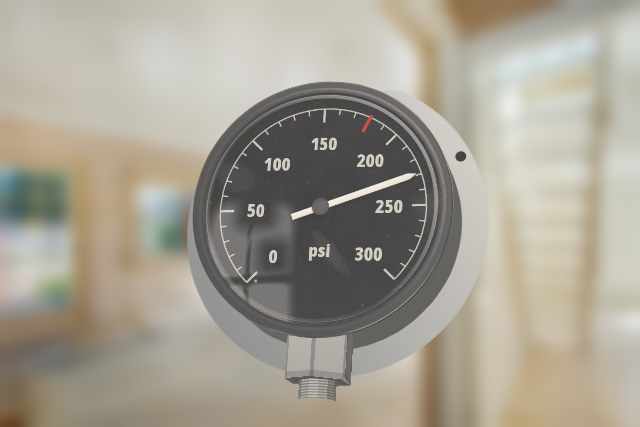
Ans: **230** psi
